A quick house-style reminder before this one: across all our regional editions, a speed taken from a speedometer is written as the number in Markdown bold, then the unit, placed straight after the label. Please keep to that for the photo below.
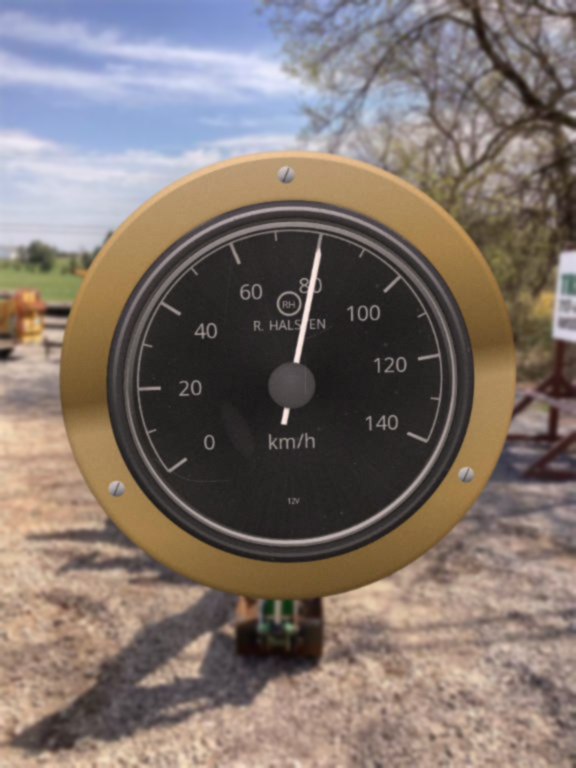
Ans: **80** km/h
